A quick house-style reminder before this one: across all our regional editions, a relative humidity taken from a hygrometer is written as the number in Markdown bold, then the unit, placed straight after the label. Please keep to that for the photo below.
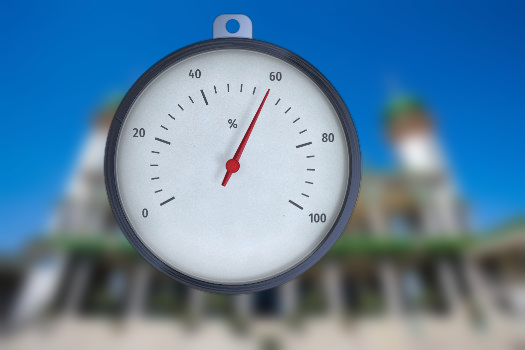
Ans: **60** %
